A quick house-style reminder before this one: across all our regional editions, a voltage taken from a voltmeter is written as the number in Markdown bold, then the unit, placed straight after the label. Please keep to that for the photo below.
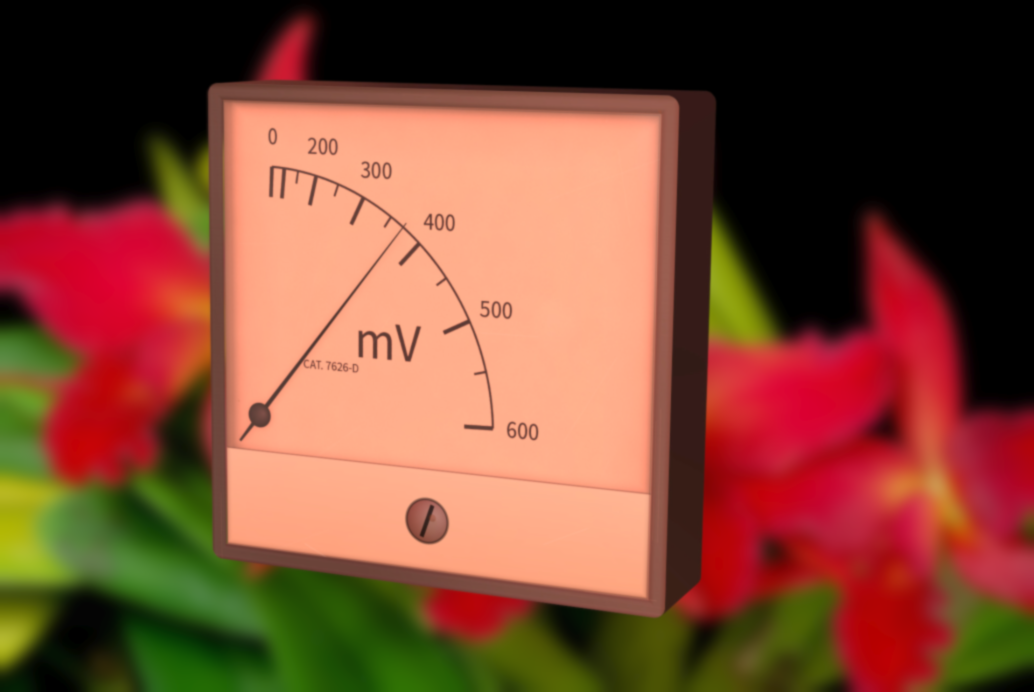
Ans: **375** mV
